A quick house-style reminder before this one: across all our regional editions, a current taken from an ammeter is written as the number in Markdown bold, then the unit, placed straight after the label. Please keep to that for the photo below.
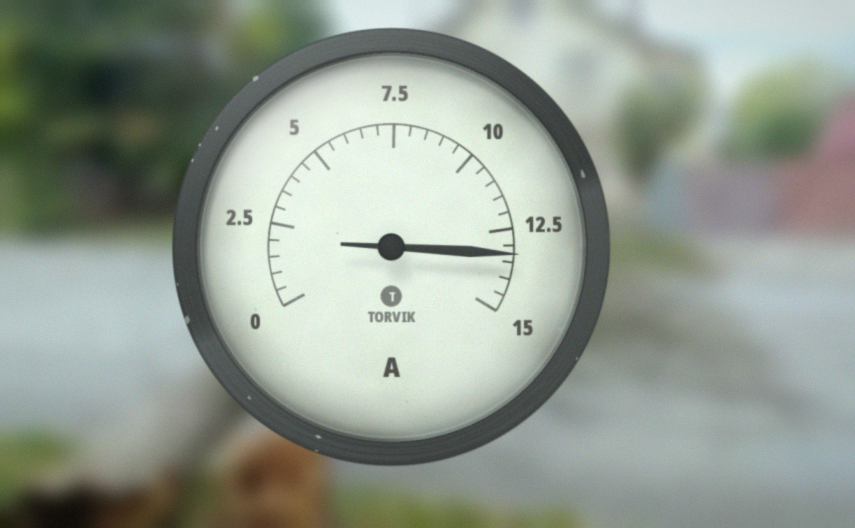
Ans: **13.25** A
